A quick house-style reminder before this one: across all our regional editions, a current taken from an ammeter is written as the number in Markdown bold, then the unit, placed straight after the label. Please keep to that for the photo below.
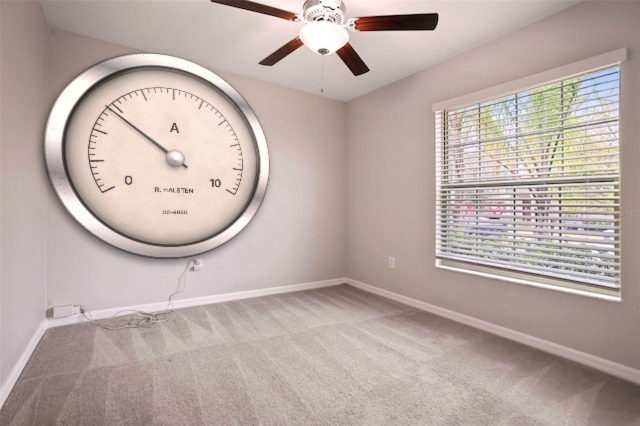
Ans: **2.8** A
